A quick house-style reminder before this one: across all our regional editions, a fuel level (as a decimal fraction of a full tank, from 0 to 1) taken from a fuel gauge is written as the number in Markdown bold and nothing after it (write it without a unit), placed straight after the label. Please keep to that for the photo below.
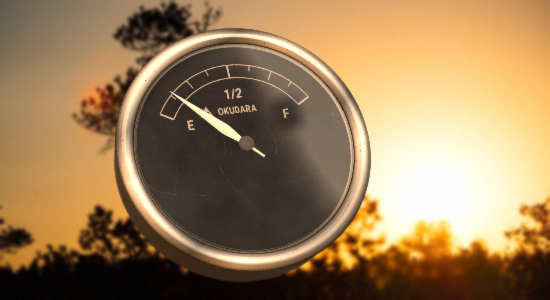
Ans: **0.125**
